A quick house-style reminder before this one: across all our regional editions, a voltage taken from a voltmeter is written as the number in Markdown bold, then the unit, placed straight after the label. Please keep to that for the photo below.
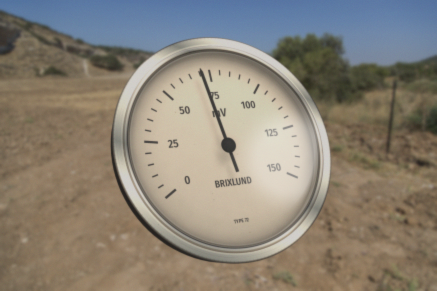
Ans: **70** mV
